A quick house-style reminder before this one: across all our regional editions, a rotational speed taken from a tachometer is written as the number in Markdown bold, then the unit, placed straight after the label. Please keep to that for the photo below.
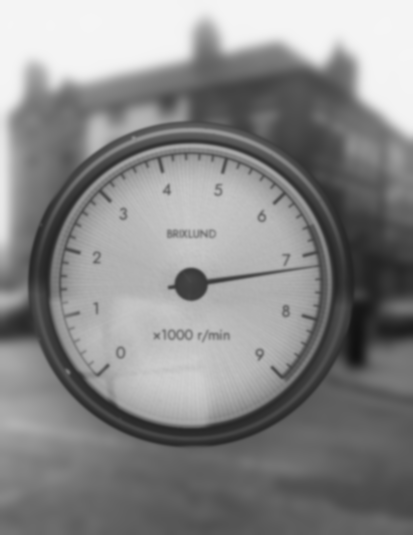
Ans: **7200** rpm
